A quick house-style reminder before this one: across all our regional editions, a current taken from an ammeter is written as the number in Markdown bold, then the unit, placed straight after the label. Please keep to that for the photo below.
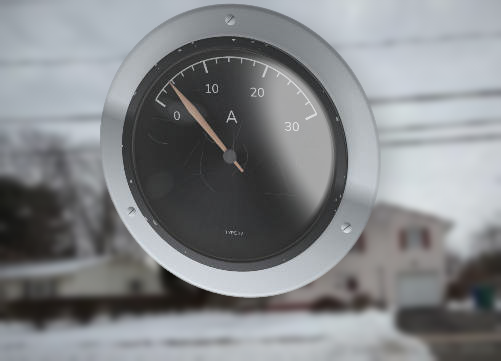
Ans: **4** A
